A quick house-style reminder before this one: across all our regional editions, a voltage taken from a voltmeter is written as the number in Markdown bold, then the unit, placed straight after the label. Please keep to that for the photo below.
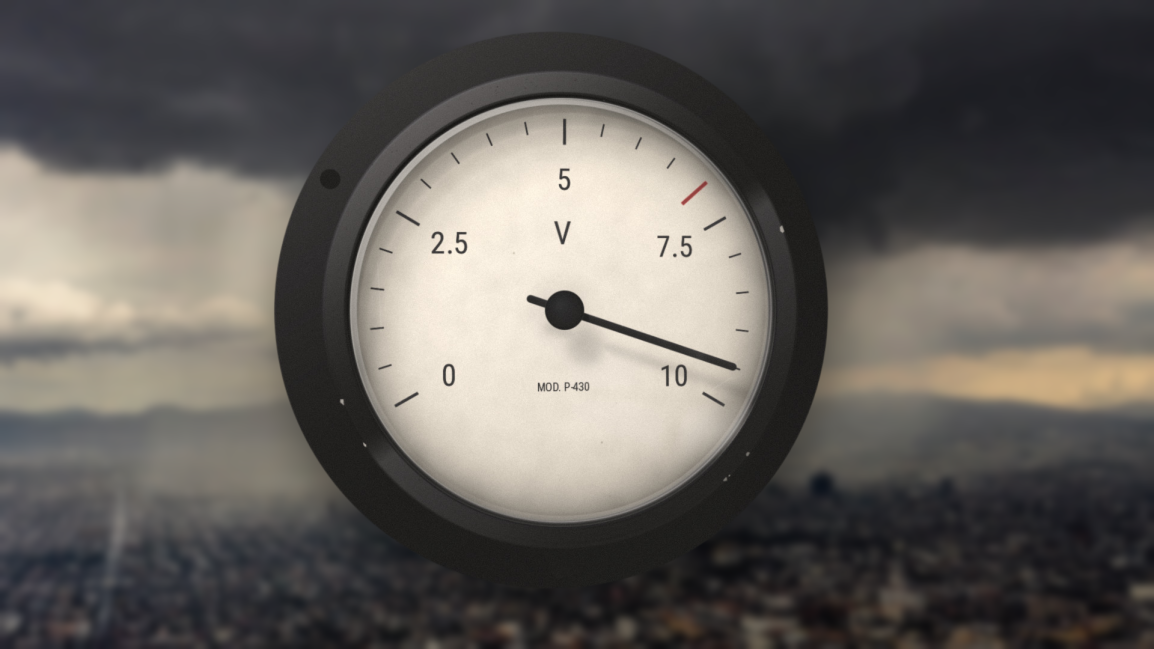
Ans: **9.5** V
